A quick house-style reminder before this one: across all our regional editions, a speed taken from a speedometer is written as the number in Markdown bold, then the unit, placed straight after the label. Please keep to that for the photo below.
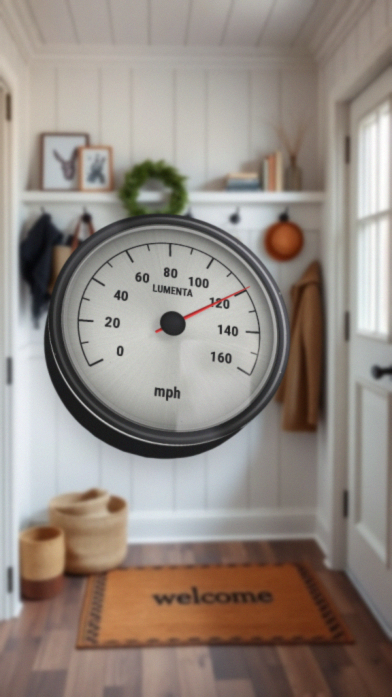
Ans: **120** mph
